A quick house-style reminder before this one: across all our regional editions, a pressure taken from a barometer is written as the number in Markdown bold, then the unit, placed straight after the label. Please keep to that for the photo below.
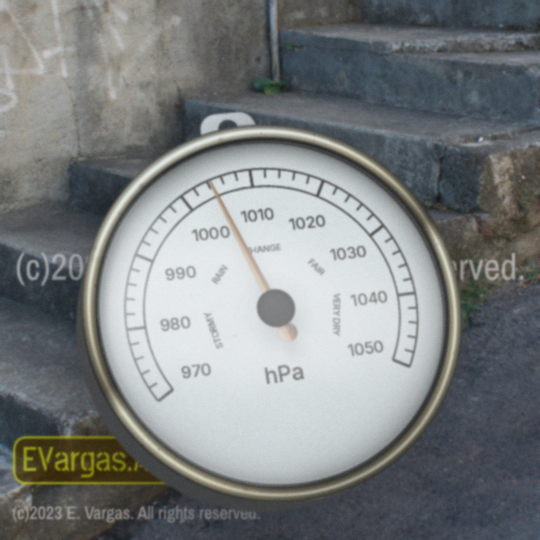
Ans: **1004** hPa
